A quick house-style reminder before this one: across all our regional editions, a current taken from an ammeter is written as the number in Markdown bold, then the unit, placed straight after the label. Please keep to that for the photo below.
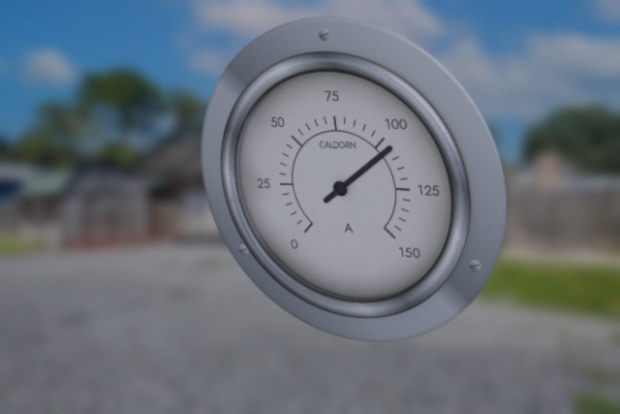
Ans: **105** A
